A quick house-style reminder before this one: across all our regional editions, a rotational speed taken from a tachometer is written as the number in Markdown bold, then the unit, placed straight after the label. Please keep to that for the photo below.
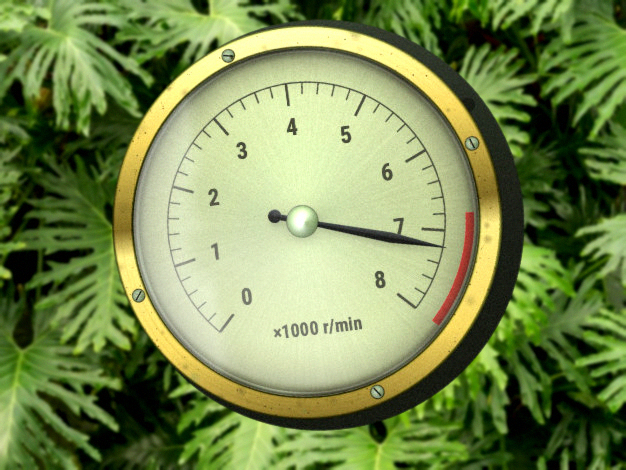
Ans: **7200** rpm
